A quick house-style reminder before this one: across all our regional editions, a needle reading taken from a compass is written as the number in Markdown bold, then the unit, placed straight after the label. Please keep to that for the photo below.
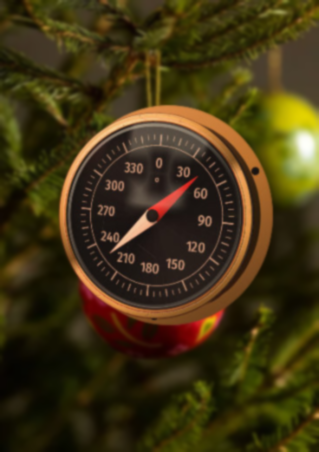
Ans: **45** °
